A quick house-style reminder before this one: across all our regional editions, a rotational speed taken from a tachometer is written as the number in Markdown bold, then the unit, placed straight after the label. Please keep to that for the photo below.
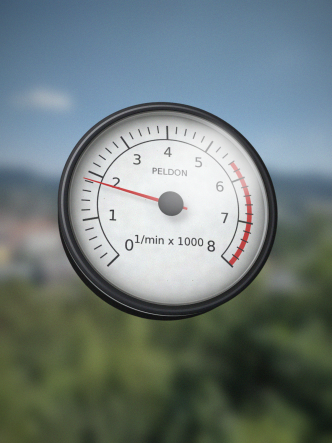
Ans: **1800** rpm
